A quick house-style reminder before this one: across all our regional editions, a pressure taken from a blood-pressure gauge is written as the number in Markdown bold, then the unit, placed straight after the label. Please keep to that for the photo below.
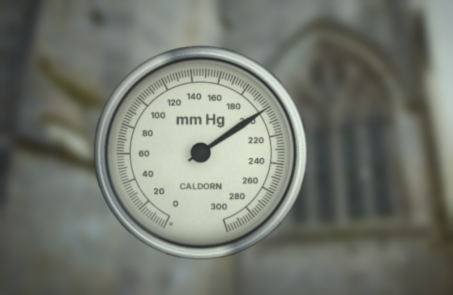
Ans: **200** mmHg
